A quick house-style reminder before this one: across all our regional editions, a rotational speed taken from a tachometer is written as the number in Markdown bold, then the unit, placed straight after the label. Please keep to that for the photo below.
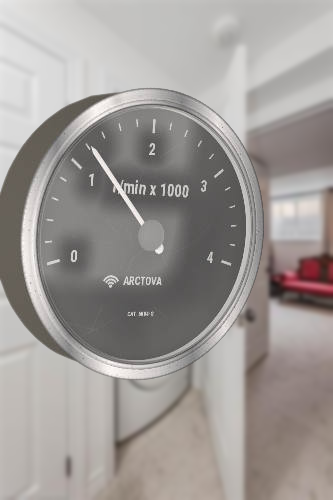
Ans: **1200** rpm
